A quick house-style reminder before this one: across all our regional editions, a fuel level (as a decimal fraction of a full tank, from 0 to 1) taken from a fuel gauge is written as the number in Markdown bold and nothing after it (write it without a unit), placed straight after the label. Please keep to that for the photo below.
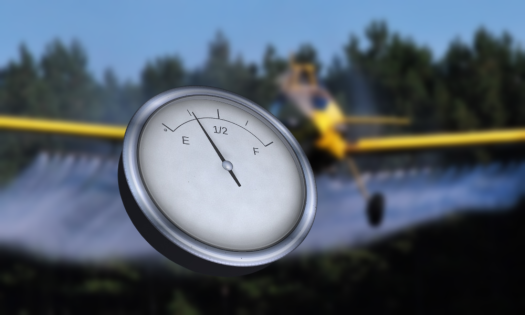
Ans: **0.25**
